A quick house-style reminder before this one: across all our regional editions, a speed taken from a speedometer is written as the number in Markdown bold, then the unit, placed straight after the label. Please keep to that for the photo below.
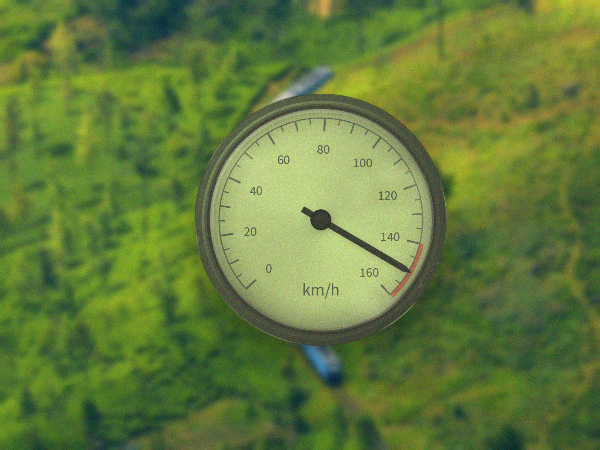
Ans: **150** km/h
